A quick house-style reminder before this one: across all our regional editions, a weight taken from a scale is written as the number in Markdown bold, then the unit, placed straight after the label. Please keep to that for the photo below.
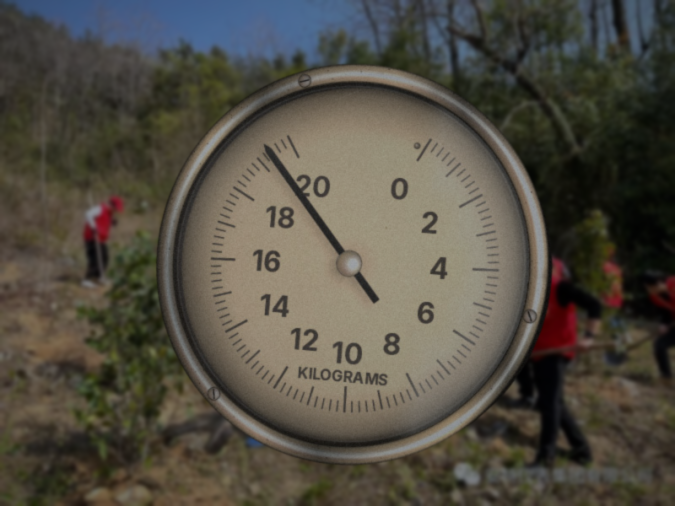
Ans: **19.4** kg
